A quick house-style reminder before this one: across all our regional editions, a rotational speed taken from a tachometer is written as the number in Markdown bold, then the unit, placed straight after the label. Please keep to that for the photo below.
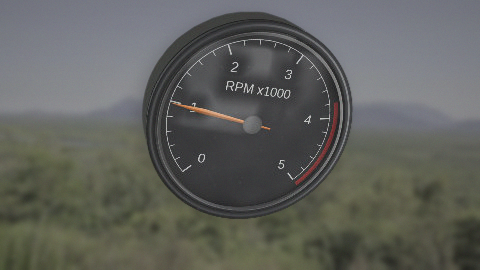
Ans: **1000** rpm
